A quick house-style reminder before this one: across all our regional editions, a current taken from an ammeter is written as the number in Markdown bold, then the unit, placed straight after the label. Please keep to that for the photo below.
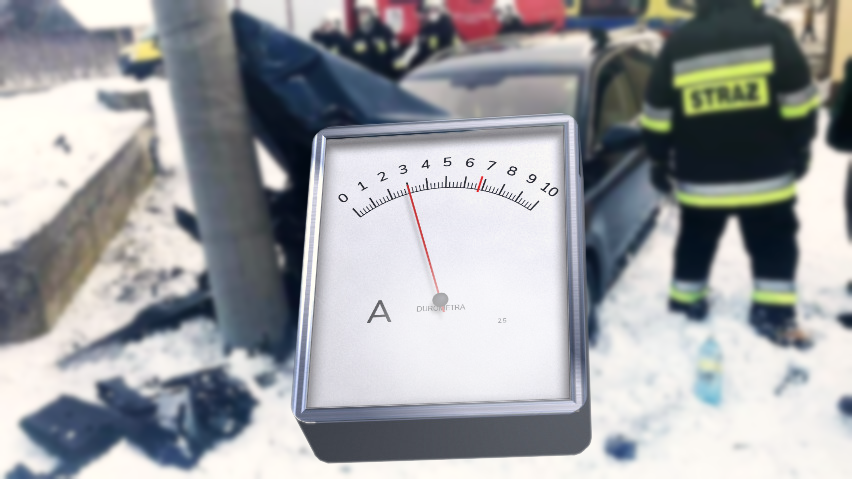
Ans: **3** A
